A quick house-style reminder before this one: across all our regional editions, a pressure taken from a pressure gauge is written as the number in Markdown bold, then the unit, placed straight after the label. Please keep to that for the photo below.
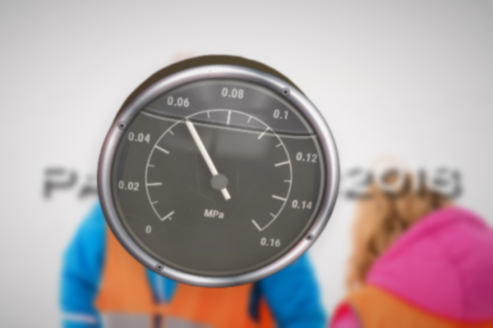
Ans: **0.06** MPa
